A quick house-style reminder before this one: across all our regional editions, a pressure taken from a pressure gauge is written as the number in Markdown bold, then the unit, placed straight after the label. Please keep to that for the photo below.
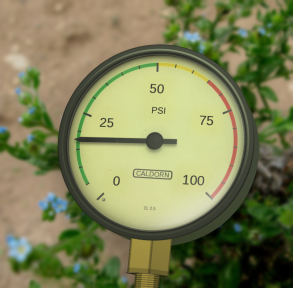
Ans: **17.5** psi
